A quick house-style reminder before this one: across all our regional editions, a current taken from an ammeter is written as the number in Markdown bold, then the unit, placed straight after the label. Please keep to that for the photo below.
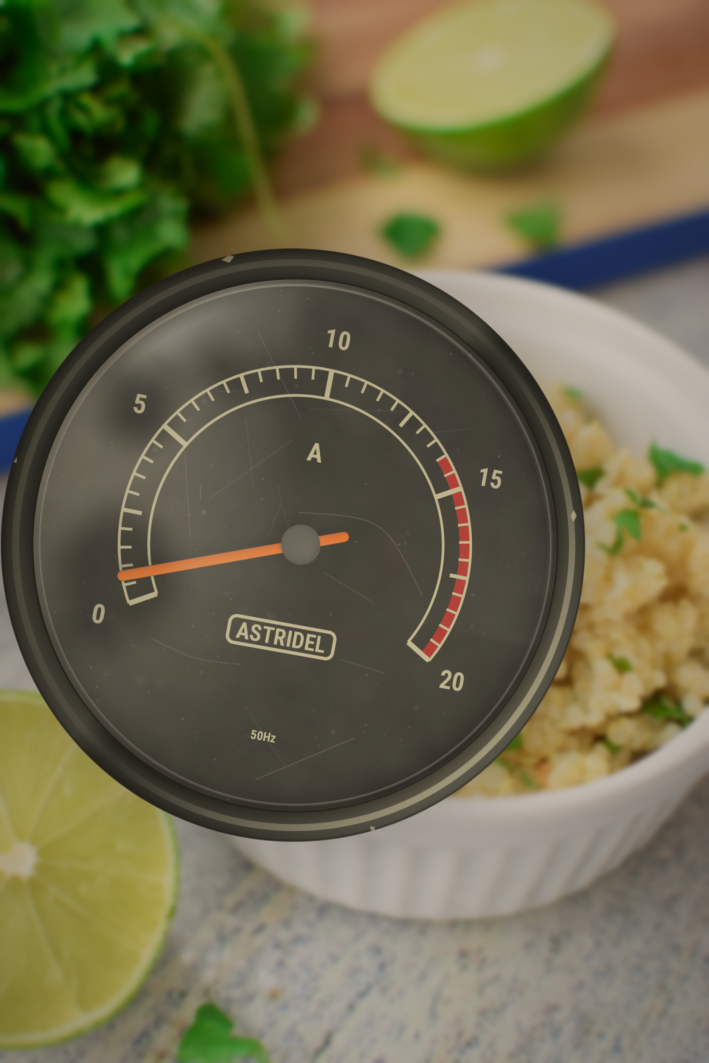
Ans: **0.75** A
